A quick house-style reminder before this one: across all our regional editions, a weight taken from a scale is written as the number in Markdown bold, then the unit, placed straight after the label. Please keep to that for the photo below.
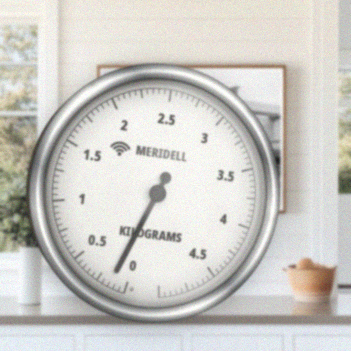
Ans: **0.15** kg
